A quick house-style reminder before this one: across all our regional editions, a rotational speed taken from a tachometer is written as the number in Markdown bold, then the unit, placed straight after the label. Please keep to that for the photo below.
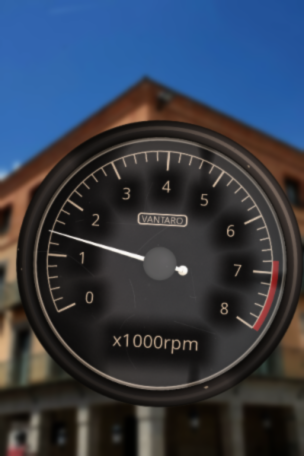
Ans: **1400** rpm
